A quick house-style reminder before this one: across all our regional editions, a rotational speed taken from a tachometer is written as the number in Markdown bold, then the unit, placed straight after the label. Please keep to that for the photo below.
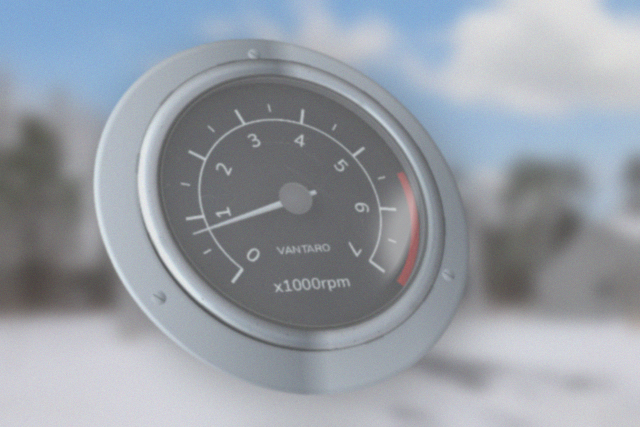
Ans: **750** rpm
